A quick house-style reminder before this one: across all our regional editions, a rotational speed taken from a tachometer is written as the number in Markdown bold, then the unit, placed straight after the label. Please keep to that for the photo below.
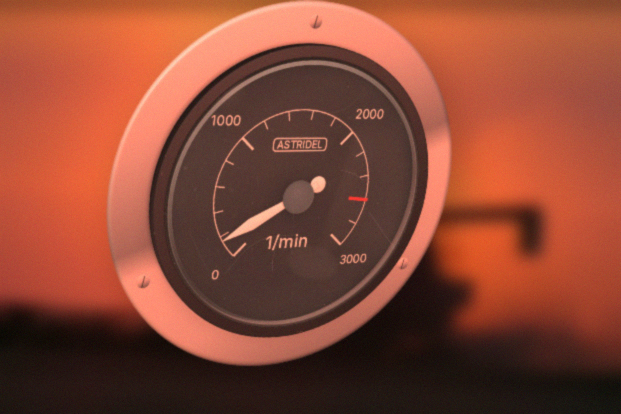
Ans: **200** rpm
